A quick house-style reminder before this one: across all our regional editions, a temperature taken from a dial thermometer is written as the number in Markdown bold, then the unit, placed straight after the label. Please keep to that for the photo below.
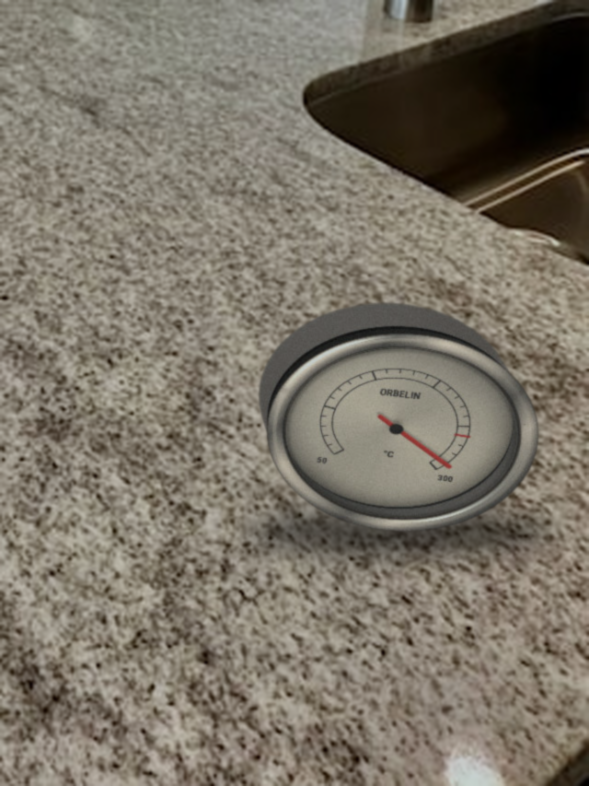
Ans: **290** °C
